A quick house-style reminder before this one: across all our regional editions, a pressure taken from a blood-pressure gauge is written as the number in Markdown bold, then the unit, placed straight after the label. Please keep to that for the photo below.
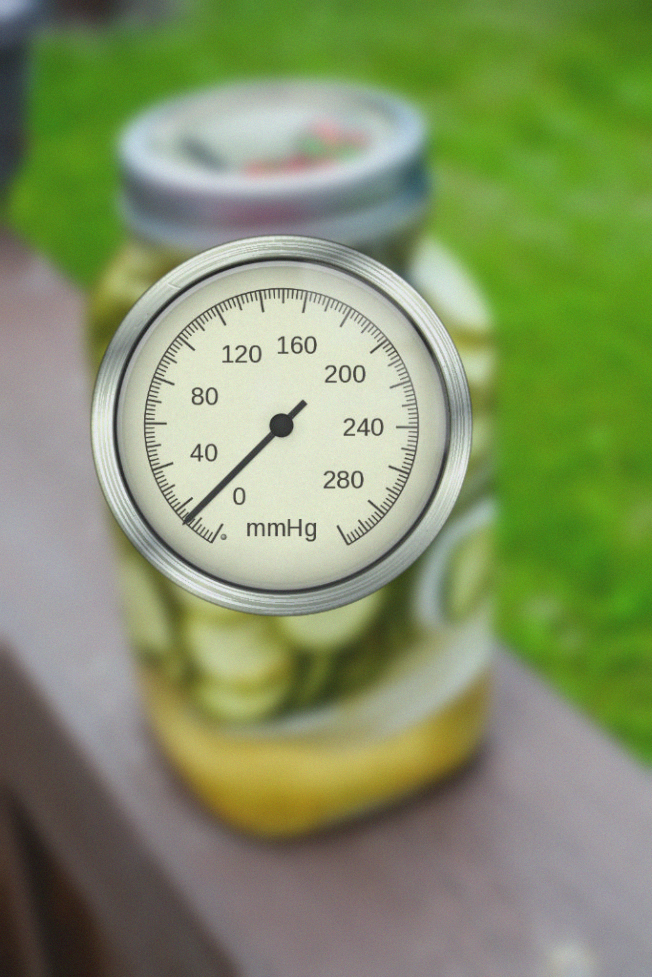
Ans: **14** mmHg
